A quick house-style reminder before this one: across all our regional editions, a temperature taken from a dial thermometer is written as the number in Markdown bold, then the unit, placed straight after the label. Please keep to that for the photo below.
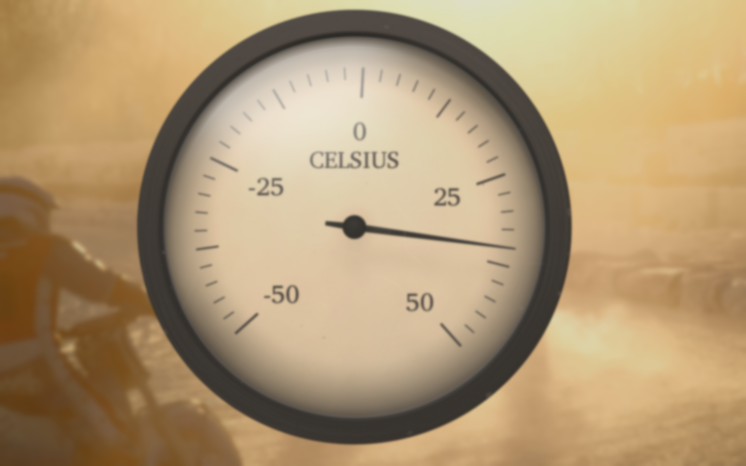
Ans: **35** °C
